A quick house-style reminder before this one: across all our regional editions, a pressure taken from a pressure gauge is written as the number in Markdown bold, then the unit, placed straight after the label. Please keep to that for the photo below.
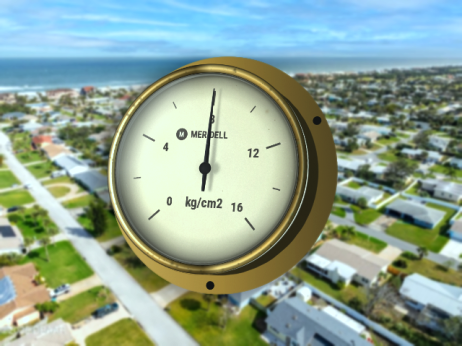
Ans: **8** kg/cm²
